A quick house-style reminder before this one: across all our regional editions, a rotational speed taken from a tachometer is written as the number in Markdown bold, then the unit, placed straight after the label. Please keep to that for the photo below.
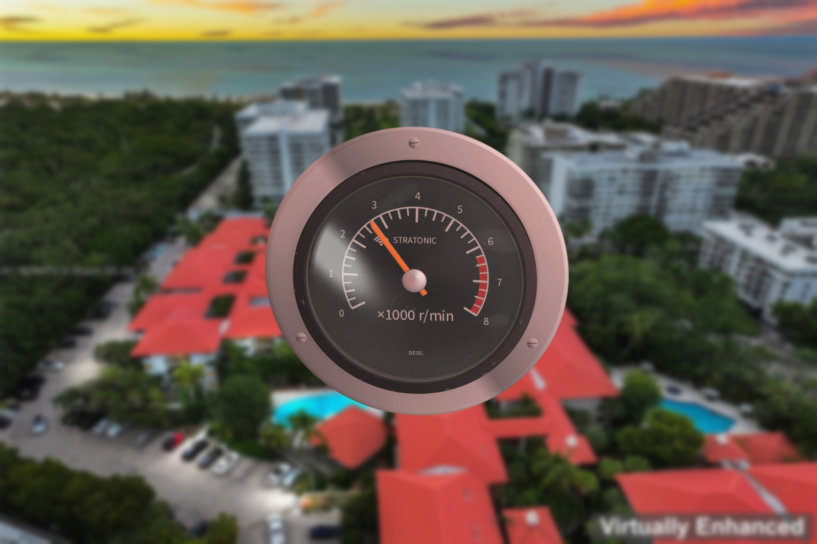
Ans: **2750** rpm
